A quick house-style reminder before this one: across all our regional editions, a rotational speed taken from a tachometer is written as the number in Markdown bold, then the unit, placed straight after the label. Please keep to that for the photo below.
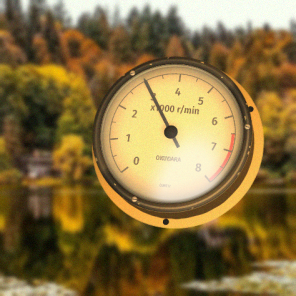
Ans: **3000** rpm
